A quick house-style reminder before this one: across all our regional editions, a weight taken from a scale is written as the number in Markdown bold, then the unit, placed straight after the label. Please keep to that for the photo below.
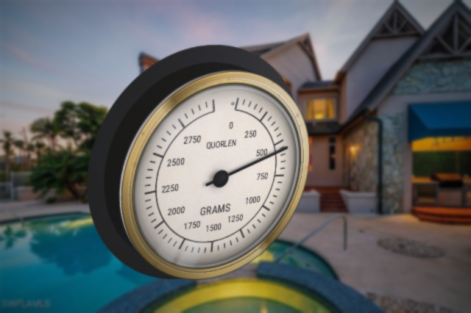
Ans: **550** g
